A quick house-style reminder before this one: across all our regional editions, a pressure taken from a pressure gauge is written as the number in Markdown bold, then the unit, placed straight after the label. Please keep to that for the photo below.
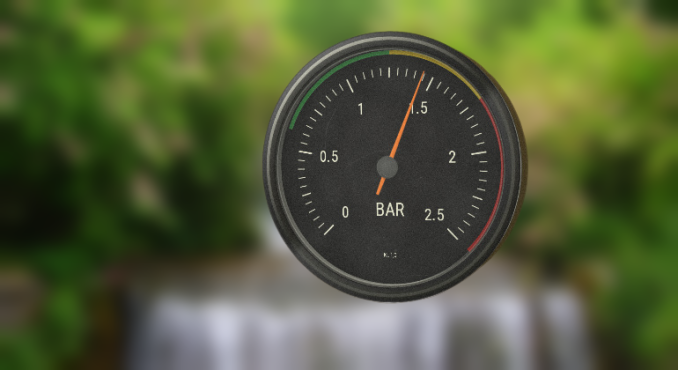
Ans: **1.45** bar
